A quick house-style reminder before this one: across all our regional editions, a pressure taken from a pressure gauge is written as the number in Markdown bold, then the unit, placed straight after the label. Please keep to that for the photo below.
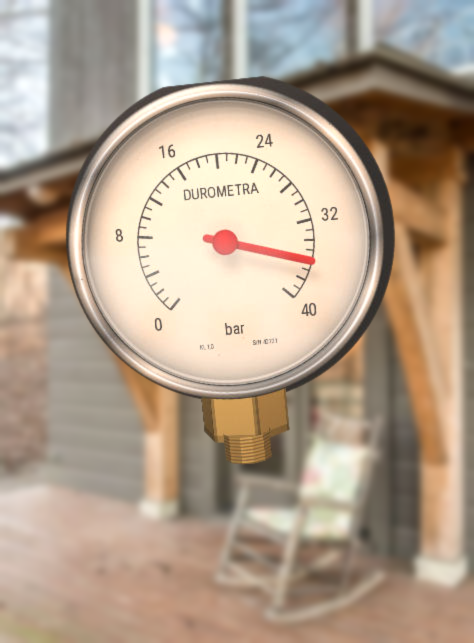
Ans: **36** bar
